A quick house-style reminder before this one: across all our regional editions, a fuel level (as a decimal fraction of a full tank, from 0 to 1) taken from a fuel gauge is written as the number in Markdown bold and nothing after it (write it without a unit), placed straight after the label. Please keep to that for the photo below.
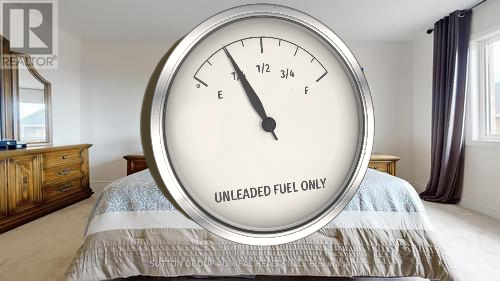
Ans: **0.25**
